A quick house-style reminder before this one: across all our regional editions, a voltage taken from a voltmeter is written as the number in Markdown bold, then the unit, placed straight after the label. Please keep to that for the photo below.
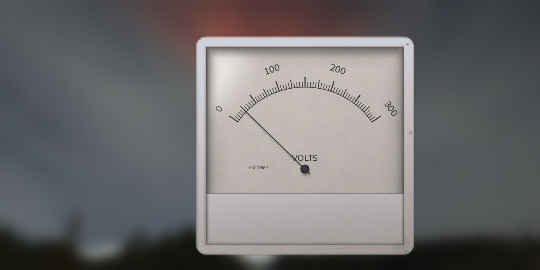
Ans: **25** V
